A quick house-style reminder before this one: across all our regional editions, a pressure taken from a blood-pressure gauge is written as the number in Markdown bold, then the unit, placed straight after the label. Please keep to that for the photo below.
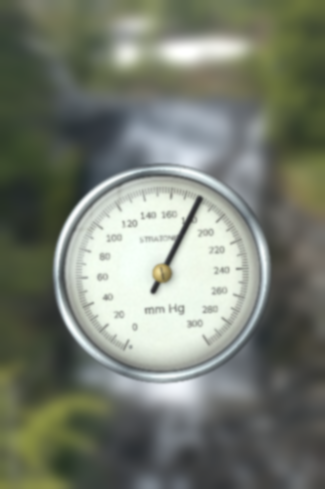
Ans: **180** mmHg
